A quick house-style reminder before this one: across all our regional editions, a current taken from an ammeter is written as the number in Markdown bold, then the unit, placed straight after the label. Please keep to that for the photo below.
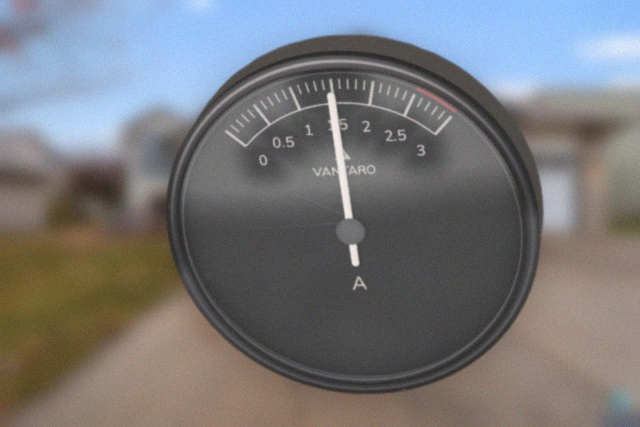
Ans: **1.5** A
